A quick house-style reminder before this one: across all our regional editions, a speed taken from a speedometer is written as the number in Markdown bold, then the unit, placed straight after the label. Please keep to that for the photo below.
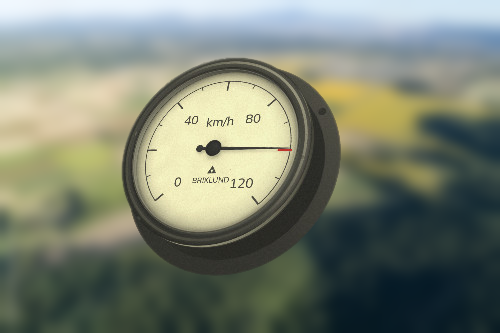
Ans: **100** km/h
